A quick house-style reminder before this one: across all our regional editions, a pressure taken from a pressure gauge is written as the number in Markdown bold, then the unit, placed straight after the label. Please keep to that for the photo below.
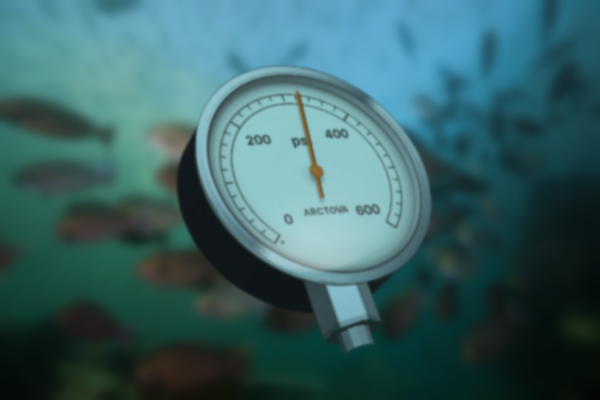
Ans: **320** psi
